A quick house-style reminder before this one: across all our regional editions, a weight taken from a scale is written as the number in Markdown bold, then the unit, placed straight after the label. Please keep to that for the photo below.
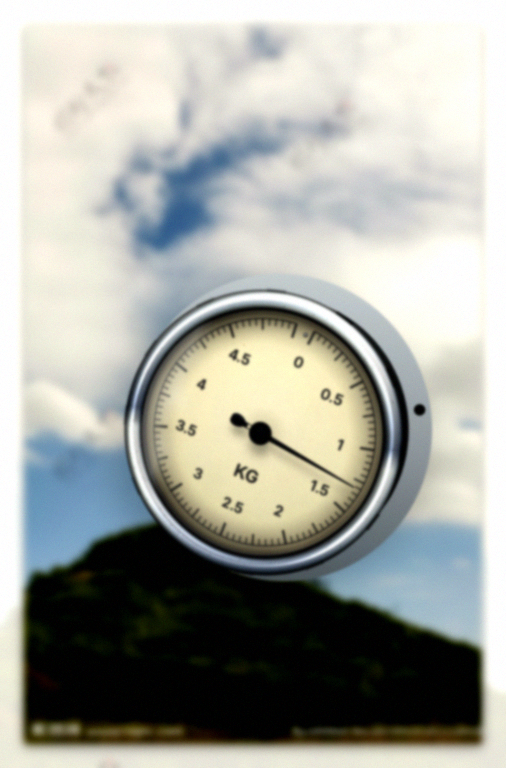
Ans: **1.3** kg
